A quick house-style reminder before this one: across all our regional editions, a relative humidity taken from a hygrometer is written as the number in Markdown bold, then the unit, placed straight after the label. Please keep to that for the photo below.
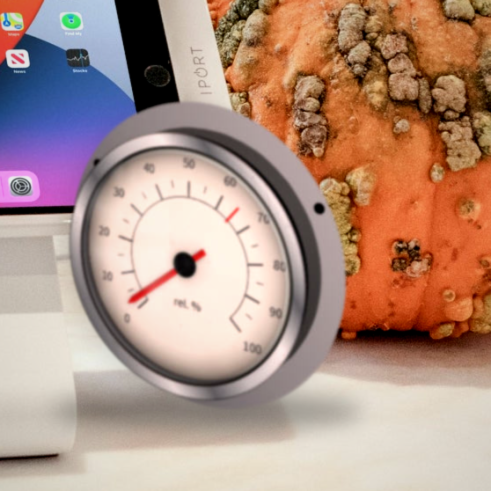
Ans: **2.5** %
